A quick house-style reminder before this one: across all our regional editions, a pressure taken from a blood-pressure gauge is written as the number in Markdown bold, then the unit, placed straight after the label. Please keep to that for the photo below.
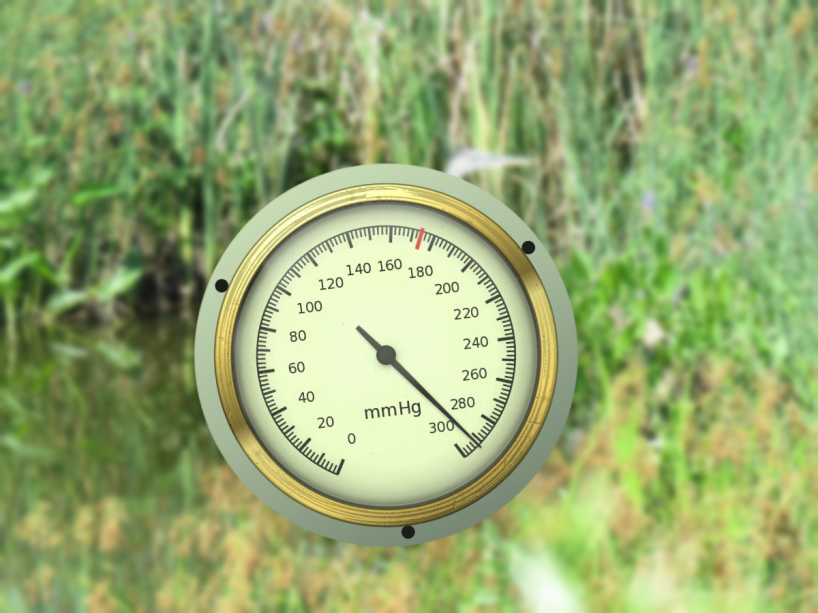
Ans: **292** mmHg
